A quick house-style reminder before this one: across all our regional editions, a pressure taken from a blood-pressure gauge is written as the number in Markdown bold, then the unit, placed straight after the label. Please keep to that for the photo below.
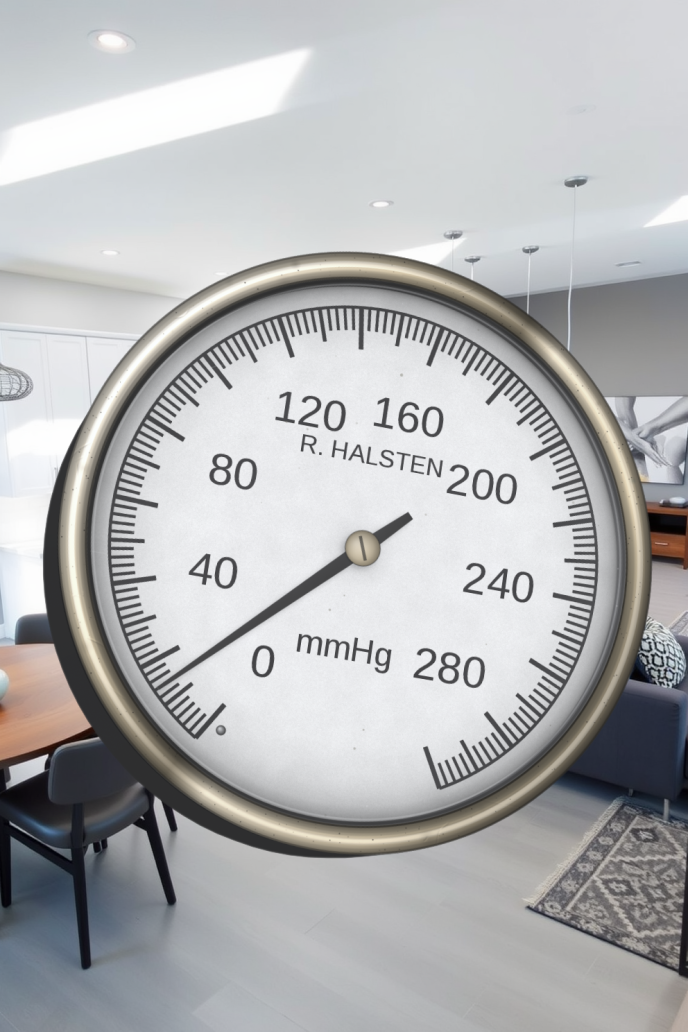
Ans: **14** mmHg
